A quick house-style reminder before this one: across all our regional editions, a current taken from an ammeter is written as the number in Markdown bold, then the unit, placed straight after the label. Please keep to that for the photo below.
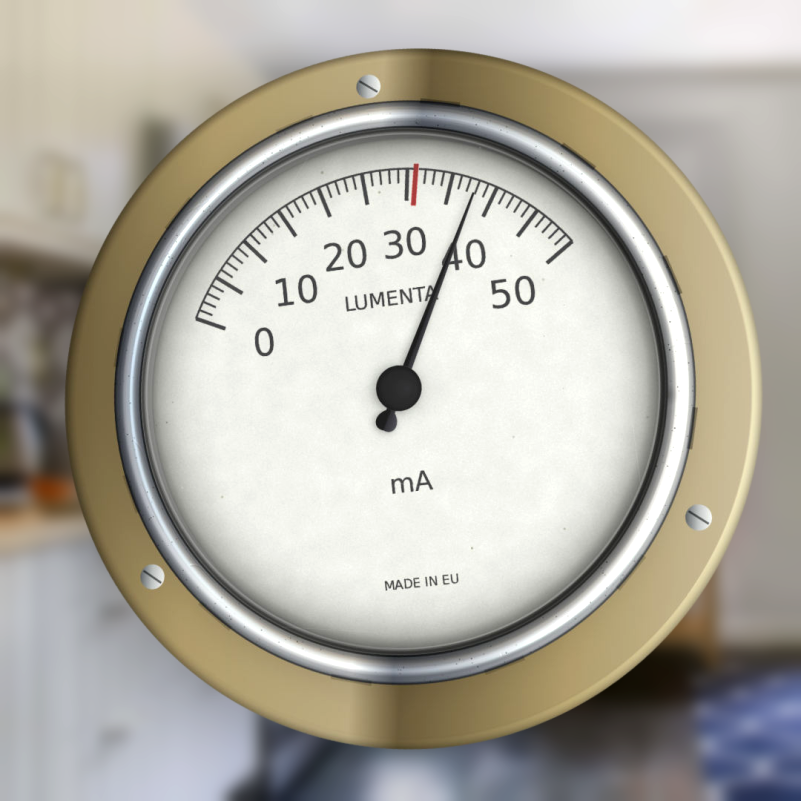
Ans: **38** mA
